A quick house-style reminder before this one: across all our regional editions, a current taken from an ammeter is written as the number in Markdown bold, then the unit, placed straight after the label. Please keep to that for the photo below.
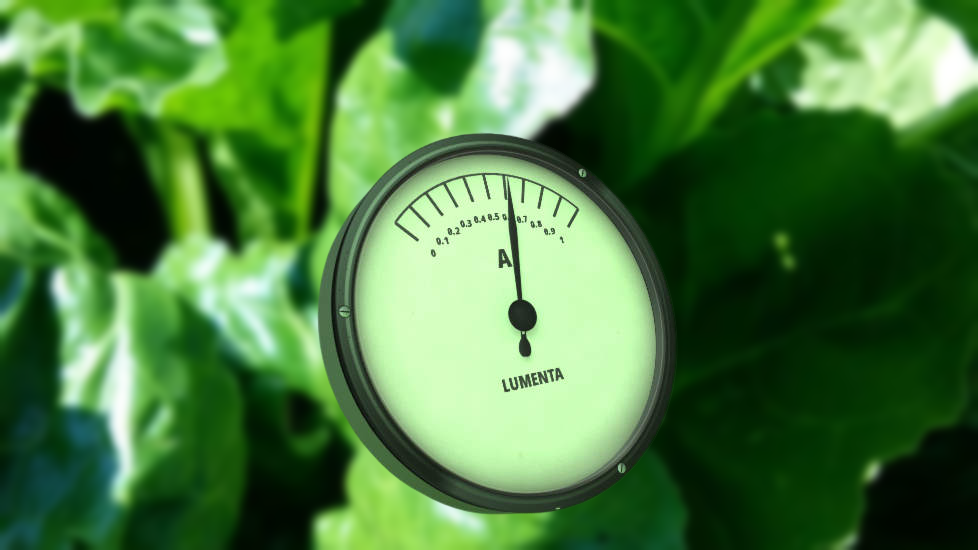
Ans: **0.6** A
